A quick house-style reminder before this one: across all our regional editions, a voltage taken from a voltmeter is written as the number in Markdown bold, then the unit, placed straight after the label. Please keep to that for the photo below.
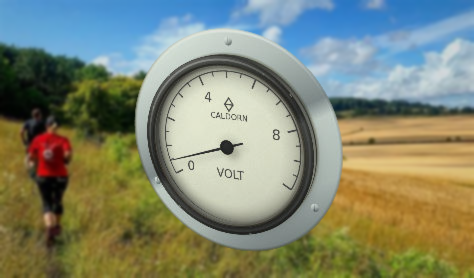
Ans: **0.5** V
